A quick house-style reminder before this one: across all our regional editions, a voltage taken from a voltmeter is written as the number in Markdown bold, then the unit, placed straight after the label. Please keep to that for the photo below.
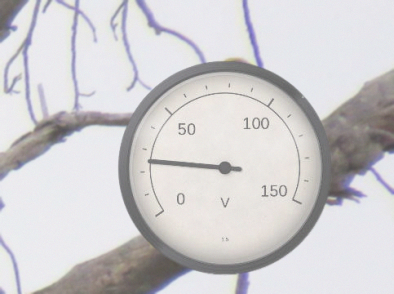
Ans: **25** V
